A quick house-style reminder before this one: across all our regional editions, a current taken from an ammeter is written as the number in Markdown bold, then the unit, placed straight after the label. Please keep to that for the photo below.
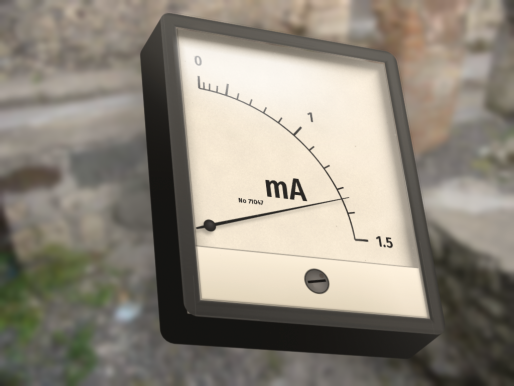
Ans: **1.35** mA
